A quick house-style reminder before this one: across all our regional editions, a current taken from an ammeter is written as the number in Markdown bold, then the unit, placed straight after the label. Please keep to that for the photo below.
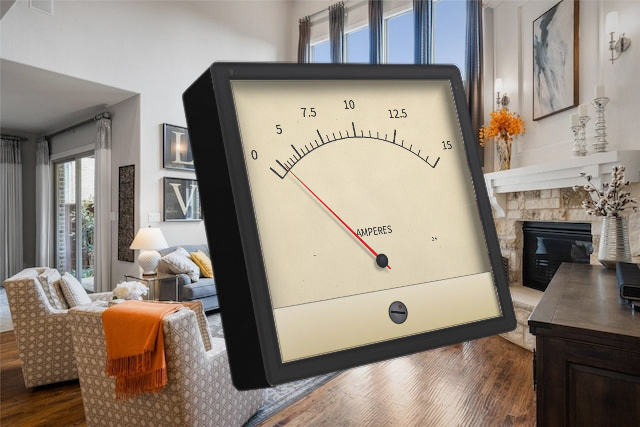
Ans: **2.5** A
